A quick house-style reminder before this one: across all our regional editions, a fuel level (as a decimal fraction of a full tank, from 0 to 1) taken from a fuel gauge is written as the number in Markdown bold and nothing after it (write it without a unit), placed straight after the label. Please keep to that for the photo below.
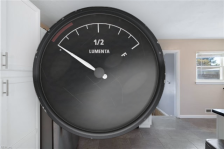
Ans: **0**
